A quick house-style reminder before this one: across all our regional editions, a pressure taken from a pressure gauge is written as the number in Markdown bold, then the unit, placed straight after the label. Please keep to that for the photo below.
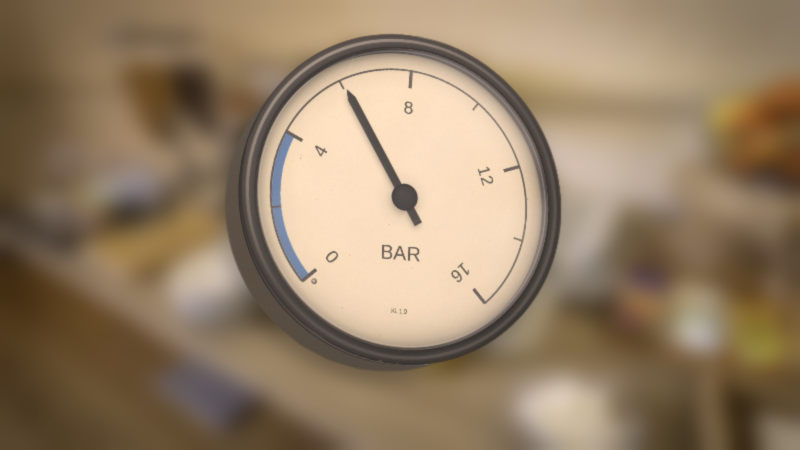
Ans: **6** bar
